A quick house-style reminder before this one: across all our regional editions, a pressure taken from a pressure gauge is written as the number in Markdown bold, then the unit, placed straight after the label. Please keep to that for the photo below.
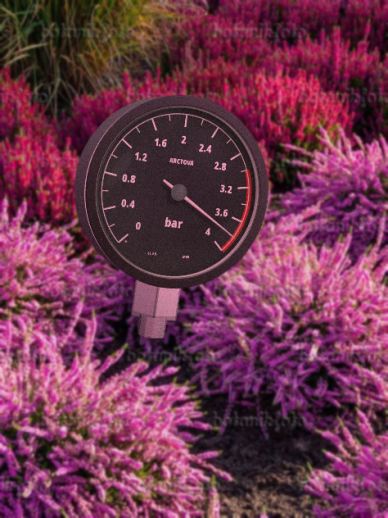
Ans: **3.8** bar
